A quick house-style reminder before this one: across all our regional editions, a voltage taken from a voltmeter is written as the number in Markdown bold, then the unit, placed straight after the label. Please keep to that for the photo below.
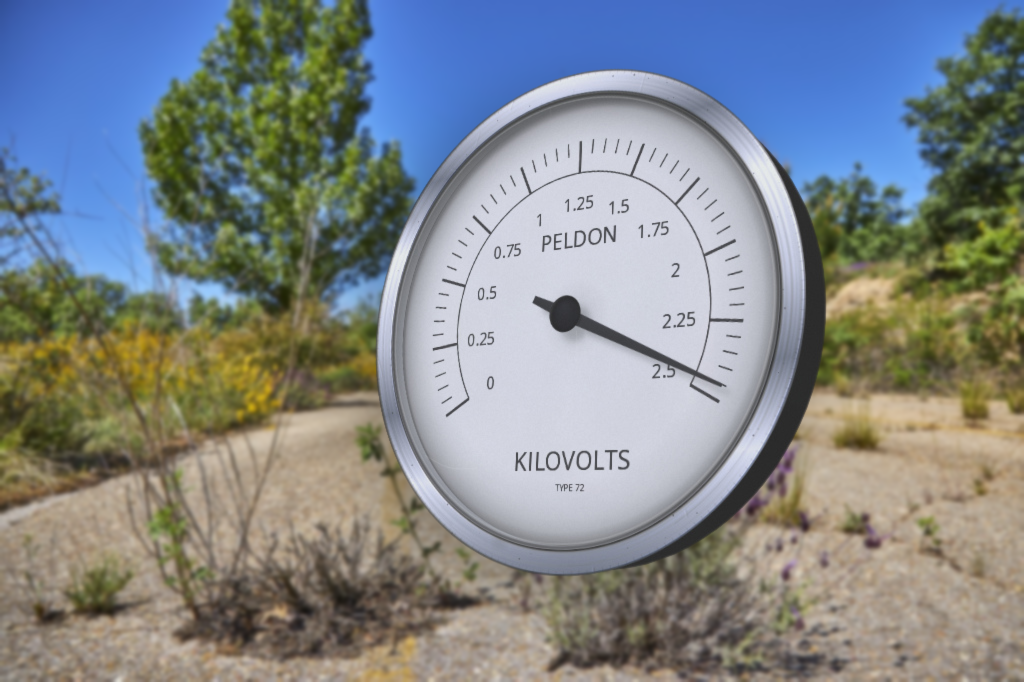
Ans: **2.45** kV
